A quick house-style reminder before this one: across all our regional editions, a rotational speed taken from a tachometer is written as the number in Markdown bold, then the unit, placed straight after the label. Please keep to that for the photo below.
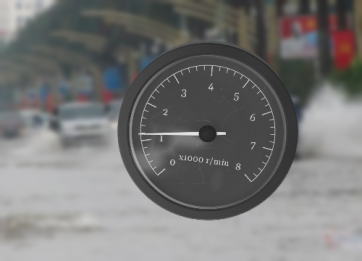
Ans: **1200** rpm
